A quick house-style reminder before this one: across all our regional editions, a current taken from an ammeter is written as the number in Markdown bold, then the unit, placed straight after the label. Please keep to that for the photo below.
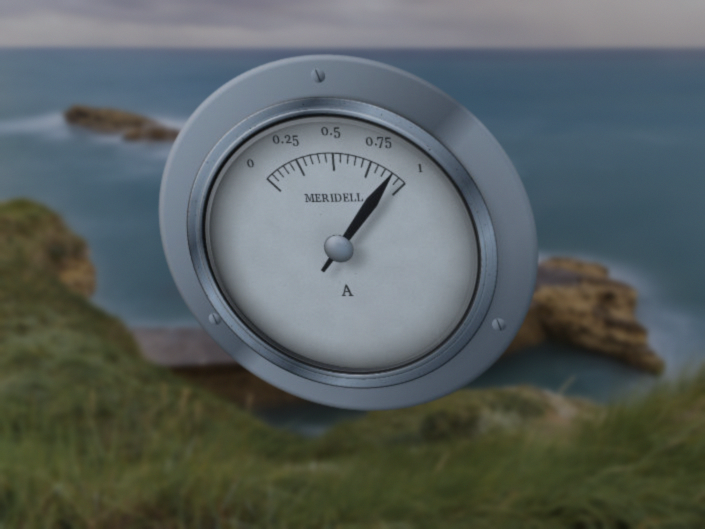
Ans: **0.9** A
